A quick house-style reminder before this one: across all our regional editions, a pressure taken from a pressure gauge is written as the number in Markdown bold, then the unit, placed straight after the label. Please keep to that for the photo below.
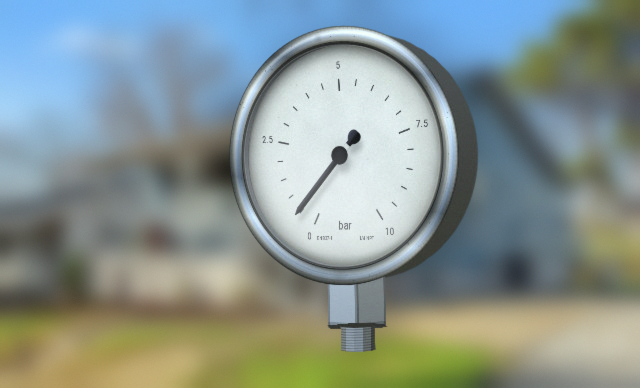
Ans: **0.5** bar
